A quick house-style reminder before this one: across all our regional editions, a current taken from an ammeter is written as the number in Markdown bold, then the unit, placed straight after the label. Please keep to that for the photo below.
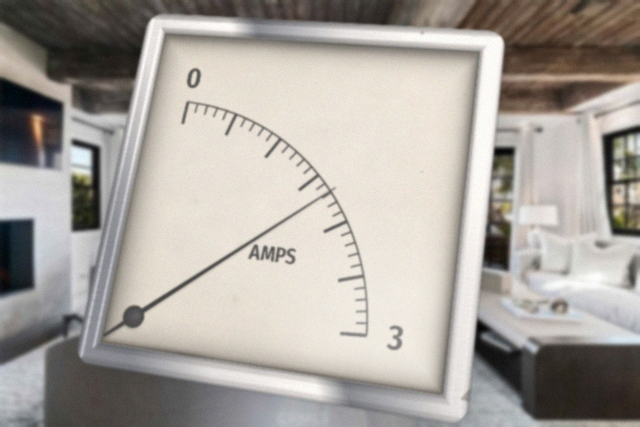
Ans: **1.7** A
